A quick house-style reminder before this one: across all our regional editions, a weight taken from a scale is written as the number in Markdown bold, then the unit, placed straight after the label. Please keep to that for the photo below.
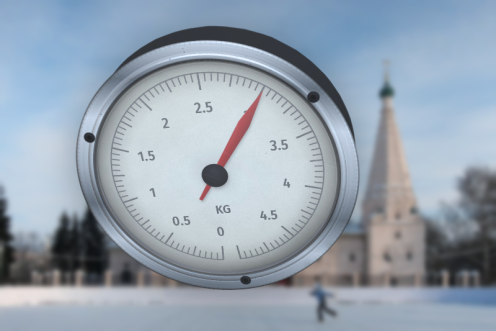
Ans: **3** kg
